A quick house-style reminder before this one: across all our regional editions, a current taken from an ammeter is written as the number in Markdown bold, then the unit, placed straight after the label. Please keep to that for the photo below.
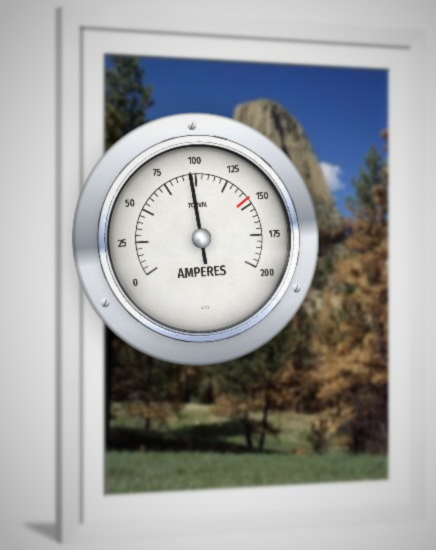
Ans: **95** A
